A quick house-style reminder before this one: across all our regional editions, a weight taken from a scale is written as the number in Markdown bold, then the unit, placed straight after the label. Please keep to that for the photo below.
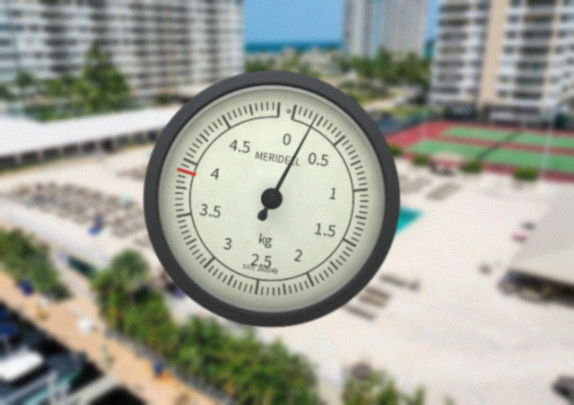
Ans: **0.2** kg
